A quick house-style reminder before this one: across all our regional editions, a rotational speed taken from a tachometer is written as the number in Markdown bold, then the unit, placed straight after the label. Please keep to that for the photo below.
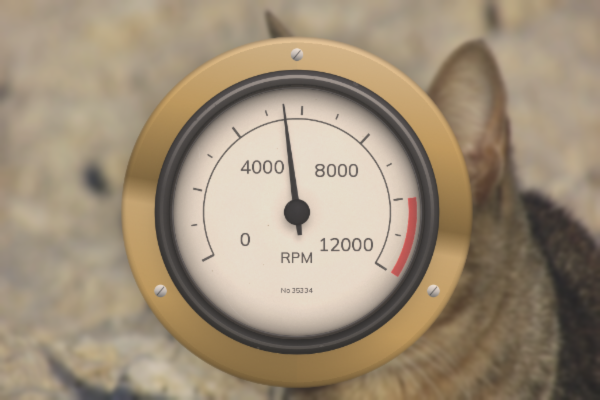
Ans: **5500** rpm
